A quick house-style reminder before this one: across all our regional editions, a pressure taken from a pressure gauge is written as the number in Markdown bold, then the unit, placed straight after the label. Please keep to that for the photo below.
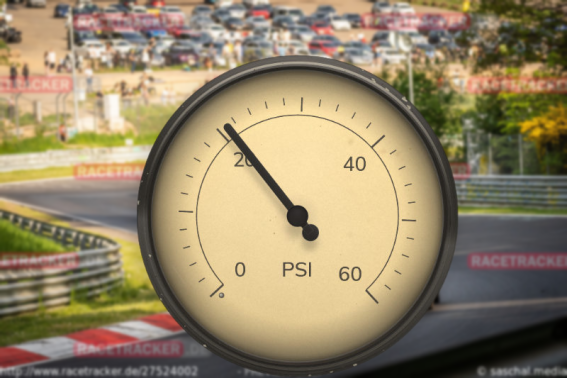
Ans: **21** psi
